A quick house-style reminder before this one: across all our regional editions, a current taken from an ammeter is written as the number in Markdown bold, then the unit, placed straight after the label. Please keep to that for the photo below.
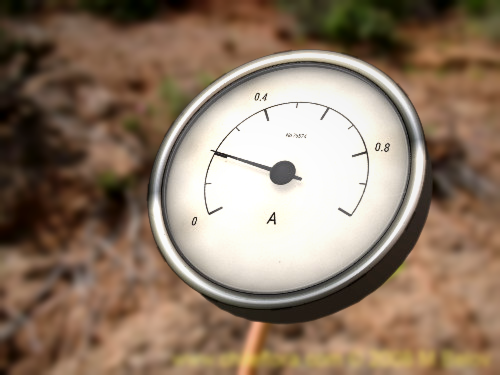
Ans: **0.2** A
